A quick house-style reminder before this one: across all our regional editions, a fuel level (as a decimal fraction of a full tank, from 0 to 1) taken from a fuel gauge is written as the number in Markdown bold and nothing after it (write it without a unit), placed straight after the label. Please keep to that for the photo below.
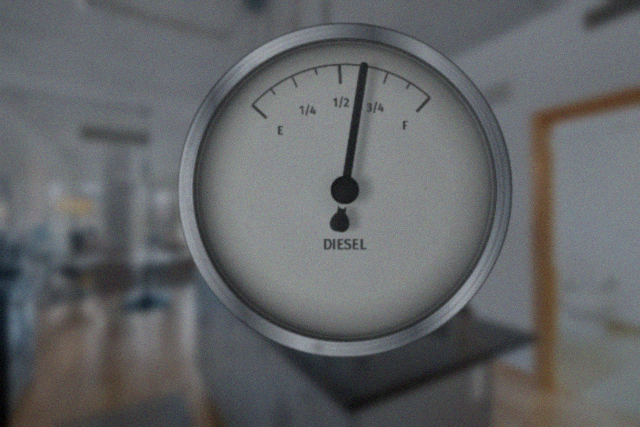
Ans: **0.625**
